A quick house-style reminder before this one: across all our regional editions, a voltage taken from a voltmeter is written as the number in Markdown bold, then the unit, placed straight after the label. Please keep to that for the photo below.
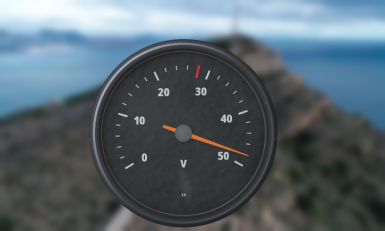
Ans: **48** V
